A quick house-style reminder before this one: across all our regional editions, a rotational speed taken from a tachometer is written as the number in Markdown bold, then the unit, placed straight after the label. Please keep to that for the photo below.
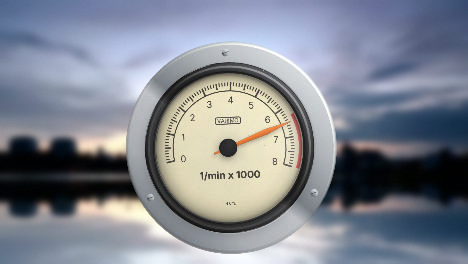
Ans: **6500** rpm
